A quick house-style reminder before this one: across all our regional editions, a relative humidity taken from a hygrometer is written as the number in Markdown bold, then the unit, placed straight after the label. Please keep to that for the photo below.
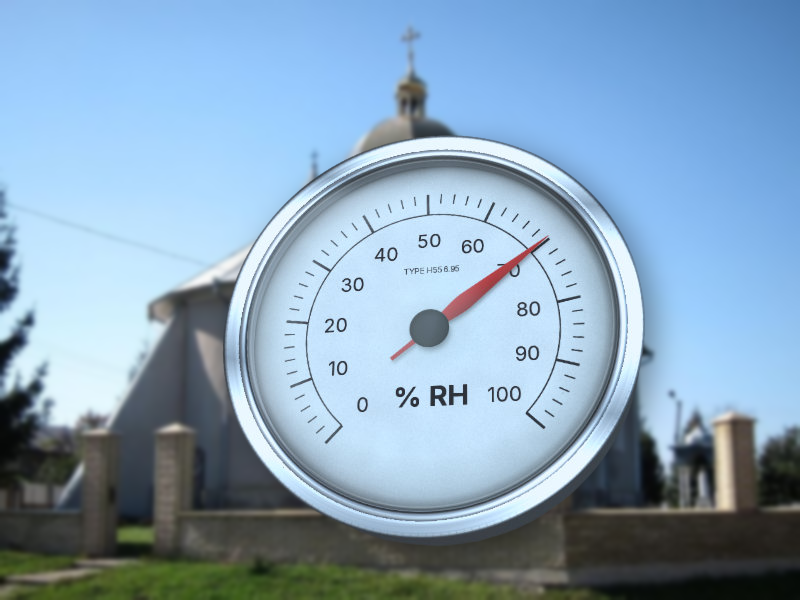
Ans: **70** %
